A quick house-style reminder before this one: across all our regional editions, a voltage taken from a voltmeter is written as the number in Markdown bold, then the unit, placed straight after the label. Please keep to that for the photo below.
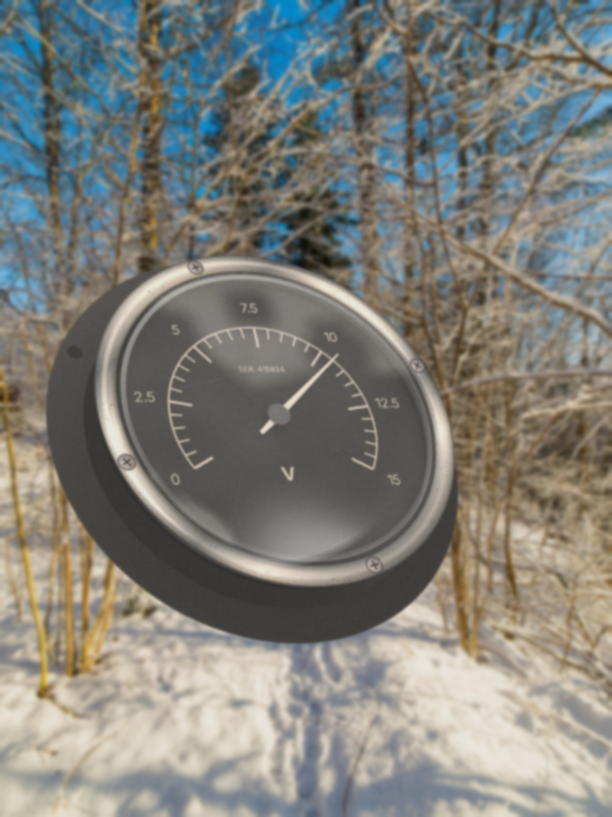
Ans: **10.5** V
